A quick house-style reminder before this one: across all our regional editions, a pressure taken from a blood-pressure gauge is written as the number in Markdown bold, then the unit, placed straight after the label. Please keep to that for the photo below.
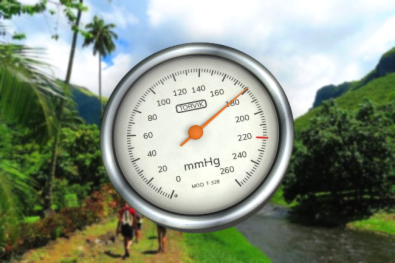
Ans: **180** mmHg
